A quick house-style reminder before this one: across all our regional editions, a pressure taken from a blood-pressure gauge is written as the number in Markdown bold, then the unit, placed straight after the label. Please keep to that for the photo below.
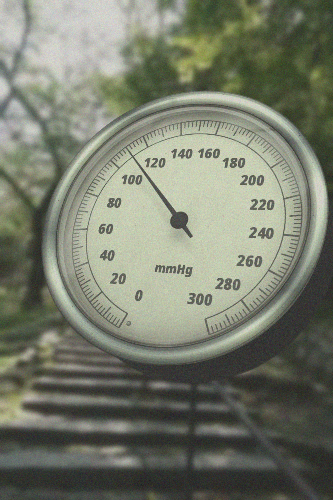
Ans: **110** mmHg
